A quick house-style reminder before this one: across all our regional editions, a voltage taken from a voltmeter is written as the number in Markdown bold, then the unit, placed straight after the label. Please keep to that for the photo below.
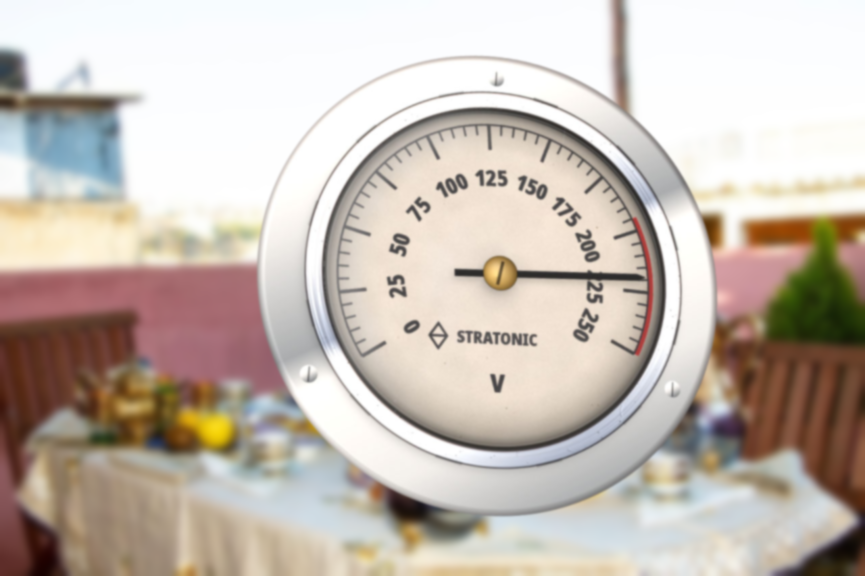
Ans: **220** V
